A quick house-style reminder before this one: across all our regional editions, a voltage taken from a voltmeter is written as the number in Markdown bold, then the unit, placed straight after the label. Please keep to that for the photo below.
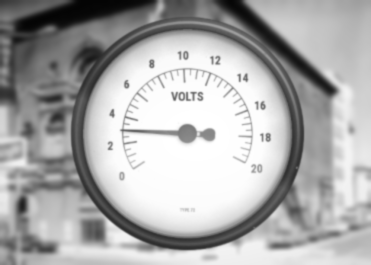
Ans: **3** V
